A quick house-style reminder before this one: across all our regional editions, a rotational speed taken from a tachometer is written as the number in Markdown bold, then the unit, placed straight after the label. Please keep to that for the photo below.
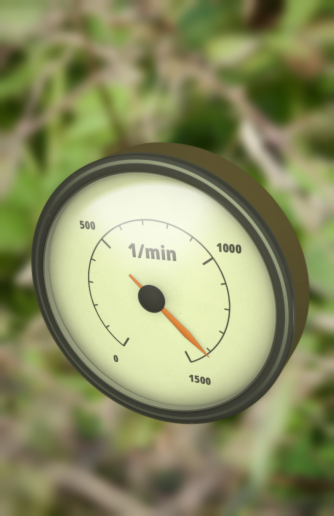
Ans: **1400** rpm
